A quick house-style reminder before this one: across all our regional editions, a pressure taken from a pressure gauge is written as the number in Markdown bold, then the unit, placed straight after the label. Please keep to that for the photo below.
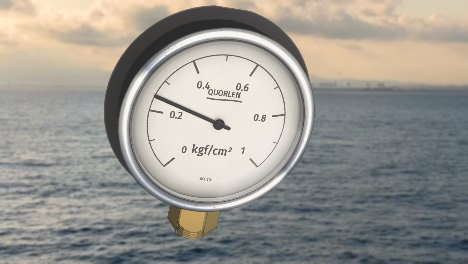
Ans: **0.25** kg/cm²
